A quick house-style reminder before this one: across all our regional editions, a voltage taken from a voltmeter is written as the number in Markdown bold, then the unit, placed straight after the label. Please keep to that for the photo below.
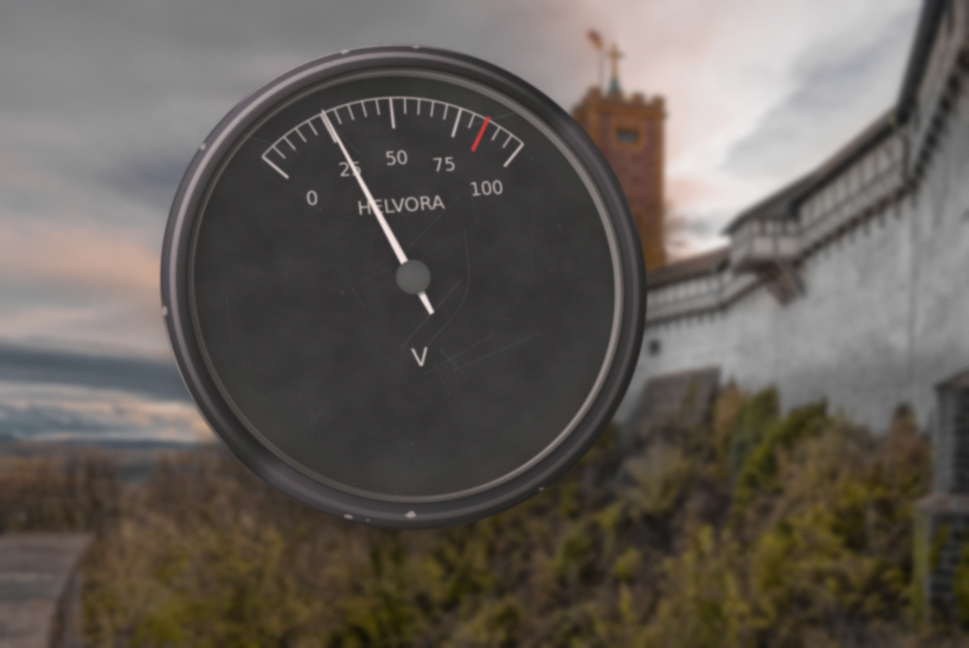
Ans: **25** V
